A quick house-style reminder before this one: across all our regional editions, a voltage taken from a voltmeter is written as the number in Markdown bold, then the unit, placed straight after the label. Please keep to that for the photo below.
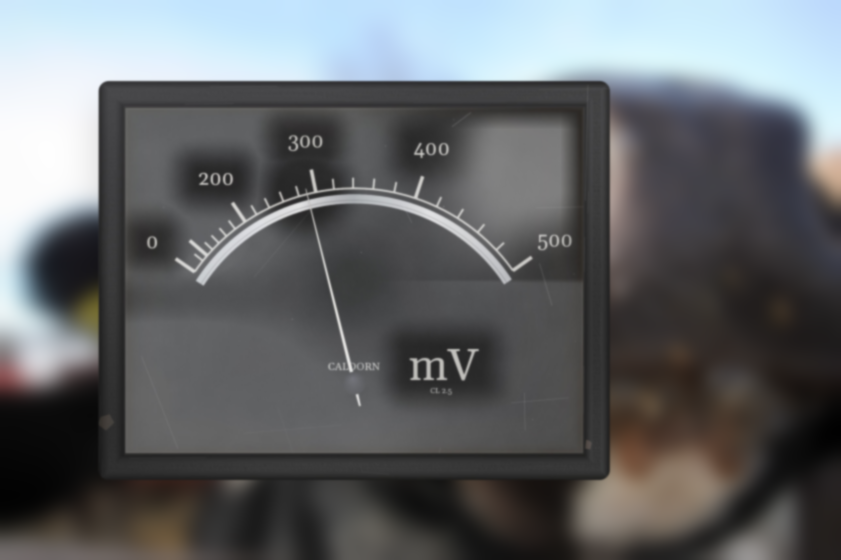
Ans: **290** mV
